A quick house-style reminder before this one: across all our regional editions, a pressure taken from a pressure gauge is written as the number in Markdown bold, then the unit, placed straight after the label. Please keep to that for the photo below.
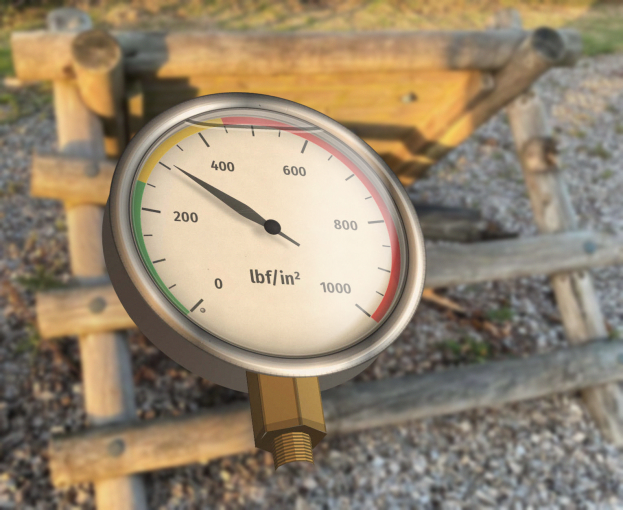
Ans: **300** psi
